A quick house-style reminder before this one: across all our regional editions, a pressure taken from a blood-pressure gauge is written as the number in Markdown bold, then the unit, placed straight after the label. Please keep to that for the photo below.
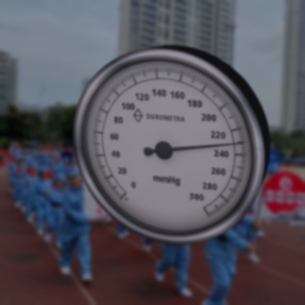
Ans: **230** mmHg
